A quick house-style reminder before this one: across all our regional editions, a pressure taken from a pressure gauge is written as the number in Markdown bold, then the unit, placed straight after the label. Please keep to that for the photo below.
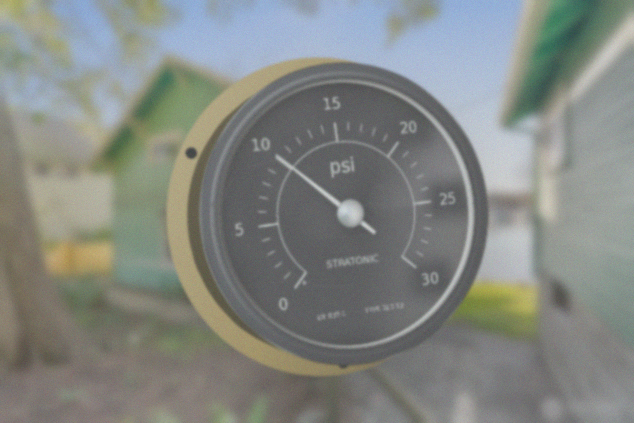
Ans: **10** psi
